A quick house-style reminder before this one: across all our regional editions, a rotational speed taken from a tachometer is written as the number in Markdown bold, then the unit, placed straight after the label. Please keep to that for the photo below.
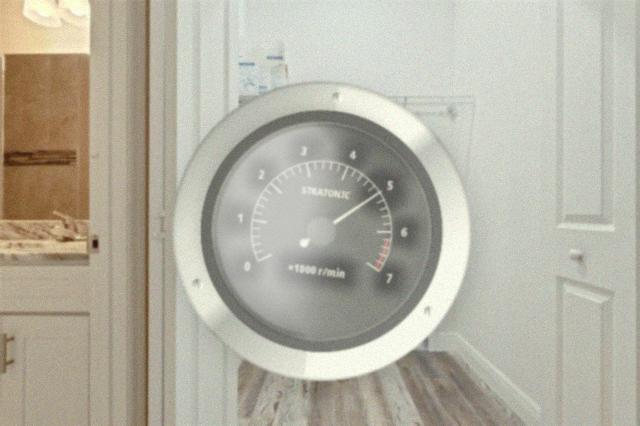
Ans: **5000** rpm
